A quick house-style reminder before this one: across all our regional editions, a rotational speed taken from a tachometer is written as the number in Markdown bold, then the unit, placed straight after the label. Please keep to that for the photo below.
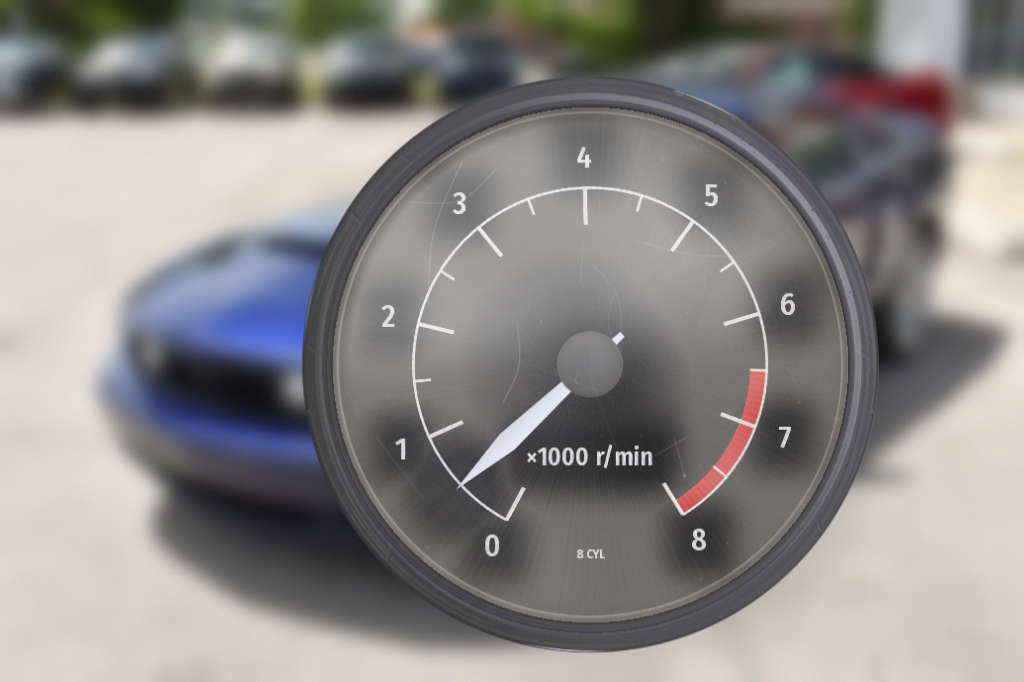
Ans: **500** rpm
